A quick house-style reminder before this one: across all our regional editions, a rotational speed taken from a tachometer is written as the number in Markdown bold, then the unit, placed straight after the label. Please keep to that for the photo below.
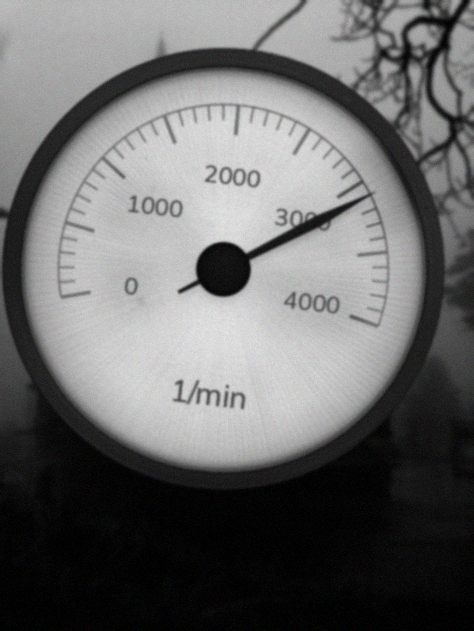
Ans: **3100** rpm
